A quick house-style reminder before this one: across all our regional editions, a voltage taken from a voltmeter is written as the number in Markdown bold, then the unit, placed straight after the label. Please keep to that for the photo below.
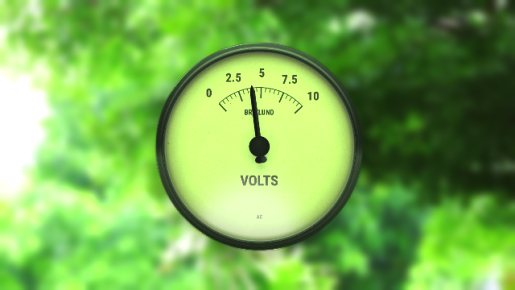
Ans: **4** V
